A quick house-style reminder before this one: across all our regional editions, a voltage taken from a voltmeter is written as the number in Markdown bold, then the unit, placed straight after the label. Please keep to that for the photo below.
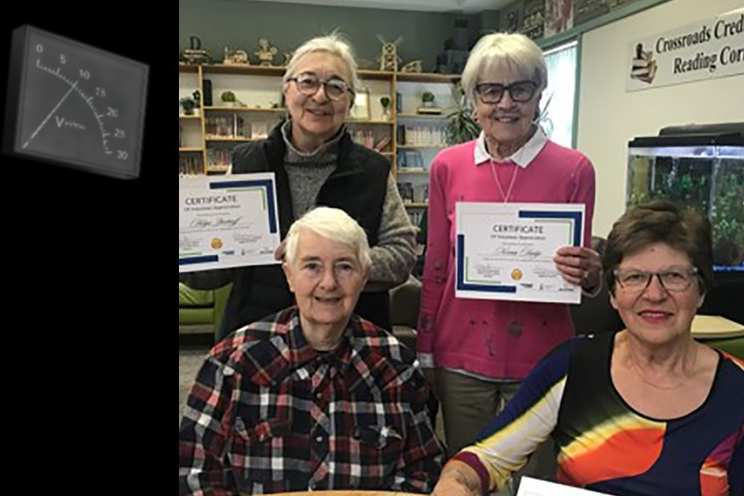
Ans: **10** V
